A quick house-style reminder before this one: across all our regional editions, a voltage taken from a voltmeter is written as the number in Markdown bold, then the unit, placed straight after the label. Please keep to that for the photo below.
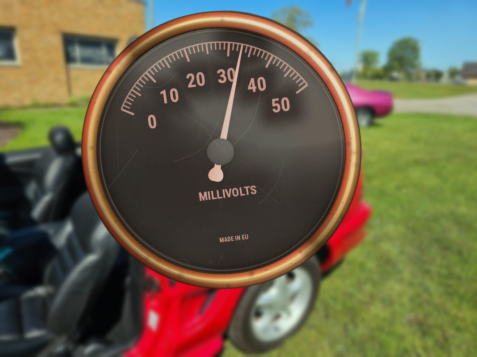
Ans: **33** mV
